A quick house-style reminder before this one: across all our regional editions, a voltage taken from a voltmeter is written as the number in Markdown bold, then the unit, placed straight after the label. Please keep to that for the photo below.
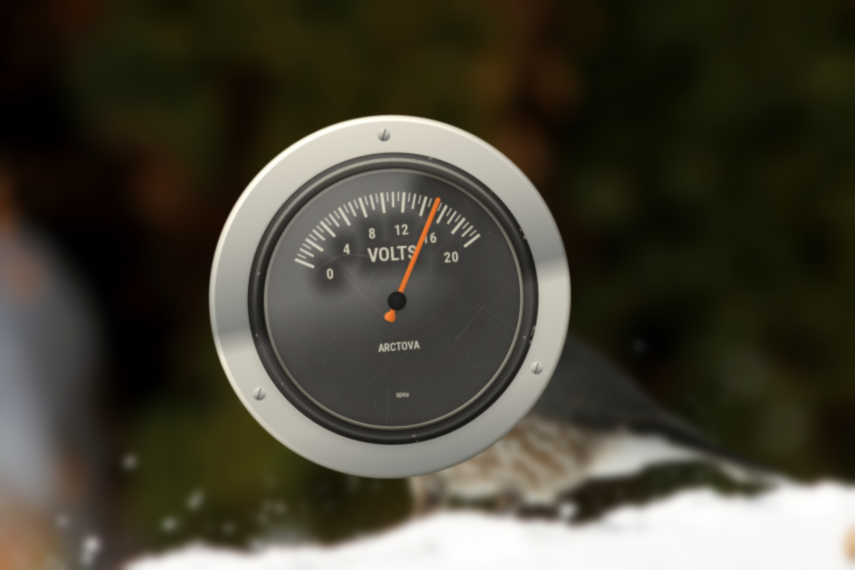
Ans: **15** V
